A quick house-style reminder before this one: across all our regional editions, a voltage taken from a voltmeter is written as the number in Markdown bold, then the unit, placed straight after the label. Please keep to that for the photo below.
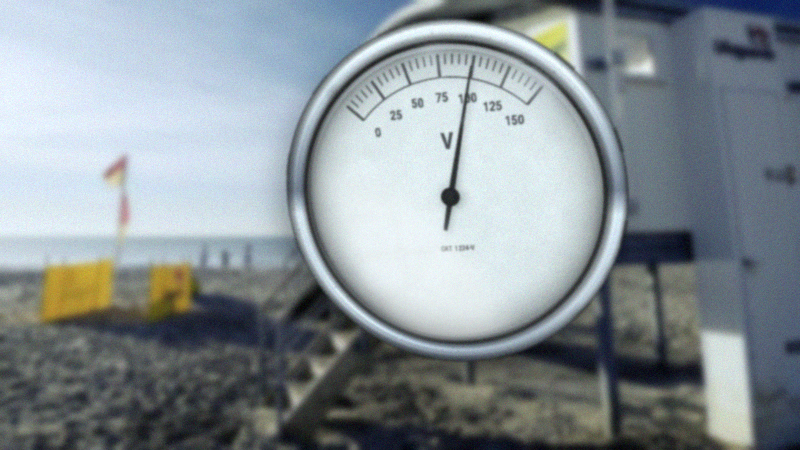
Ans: **100** V
